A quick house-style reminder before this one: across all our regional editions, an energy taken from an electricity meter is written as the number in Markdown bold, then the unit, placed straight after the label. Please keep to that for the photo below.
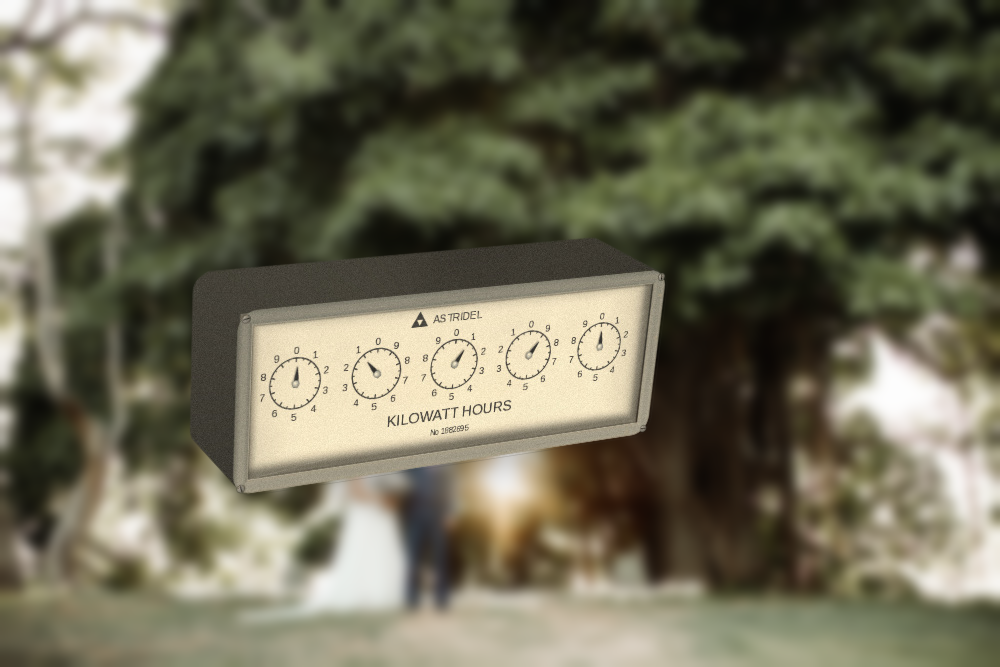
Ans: **1090** kWh
